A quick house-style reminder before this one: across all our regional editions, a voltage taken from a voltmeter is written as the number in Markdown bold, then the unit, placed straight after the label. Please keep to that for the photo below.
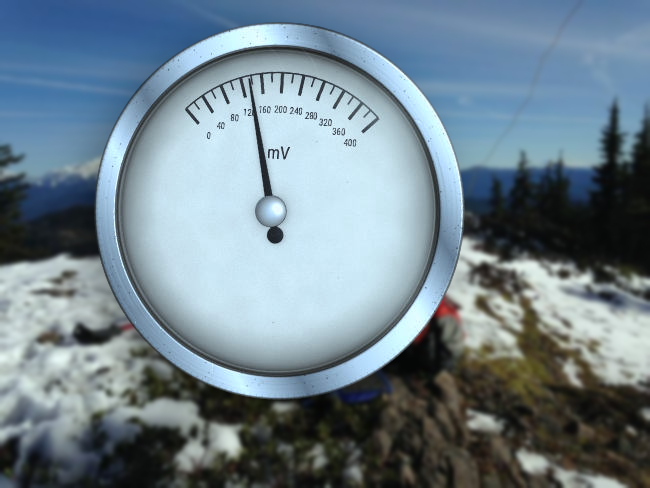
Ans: **140** mV
